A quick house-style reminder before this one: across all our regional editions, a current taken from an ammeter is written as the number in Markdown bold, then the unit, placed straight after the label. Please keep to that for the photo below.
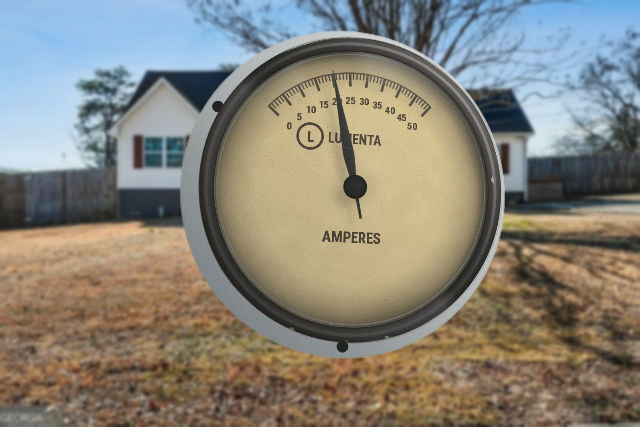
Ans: **20** A
